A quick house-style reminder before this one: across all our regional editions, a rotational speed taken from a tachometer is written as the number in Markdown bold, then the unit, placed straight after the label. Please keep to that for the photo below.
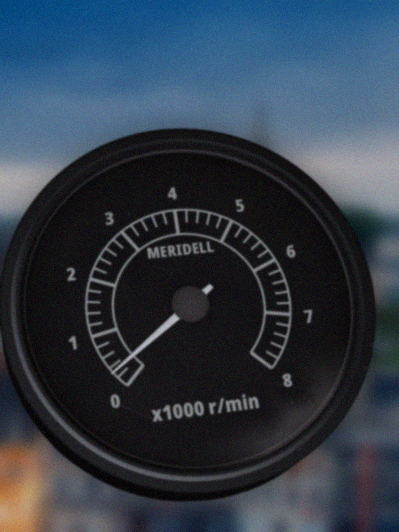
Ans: **300** rpm
